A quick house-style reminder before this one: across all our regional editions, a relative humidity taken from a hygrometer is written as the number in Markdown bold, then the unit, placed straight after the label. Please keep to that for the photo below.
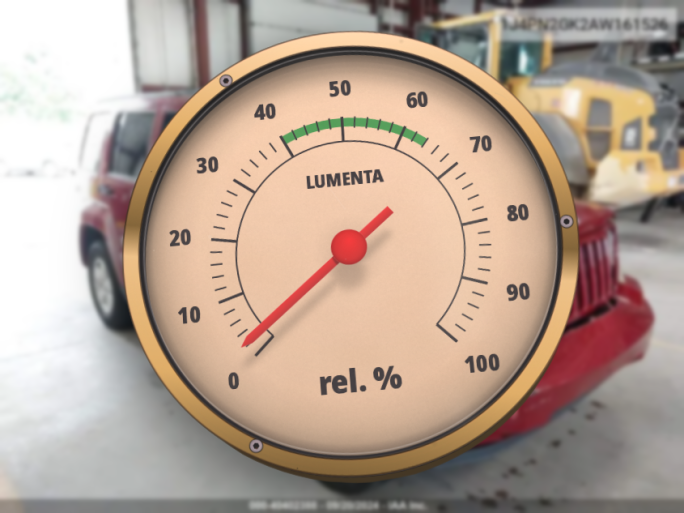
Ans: **2** %
